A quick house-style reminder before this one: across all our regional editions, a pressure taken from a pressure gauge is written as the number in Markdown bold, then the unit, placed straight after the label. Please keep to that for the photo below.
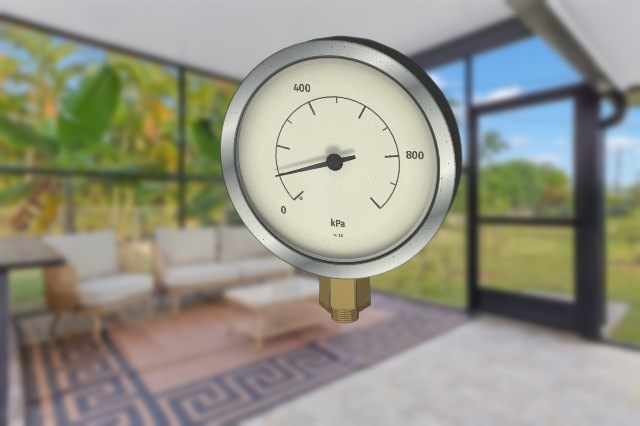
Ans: **100** kPa
